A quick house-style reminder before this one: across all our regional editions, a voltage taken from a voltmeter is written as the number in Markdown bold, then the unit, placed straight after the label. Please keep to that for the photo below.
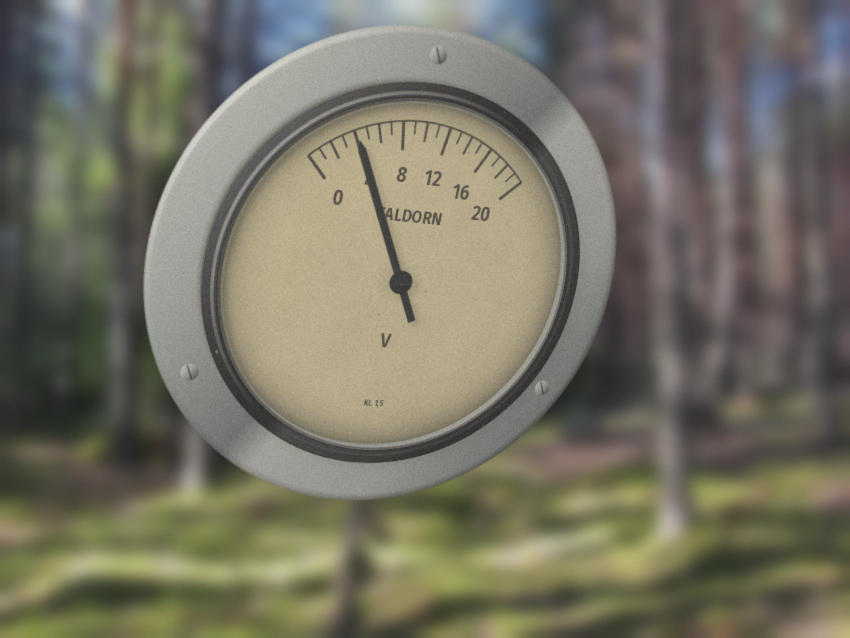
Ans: **4** V
